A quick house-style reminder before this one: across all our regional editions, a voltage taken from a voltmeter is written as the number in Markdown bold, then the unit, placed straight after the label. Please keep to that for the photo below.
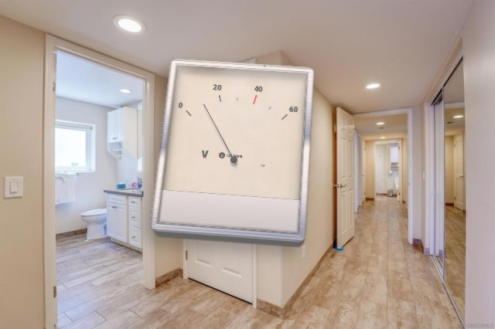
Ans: **10** V
